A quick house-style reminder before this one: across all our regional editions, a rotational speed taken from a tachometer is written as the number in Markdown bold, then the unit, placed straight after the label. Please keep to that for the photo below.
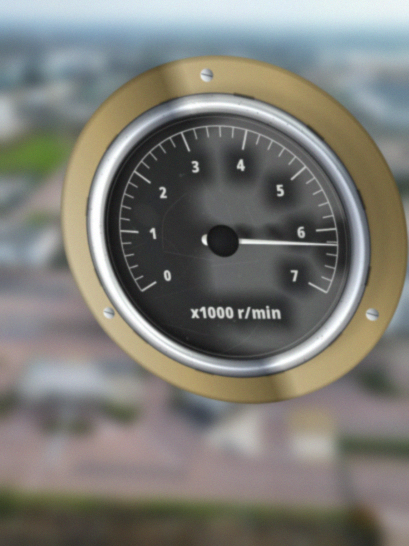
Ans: **6200** rpm
